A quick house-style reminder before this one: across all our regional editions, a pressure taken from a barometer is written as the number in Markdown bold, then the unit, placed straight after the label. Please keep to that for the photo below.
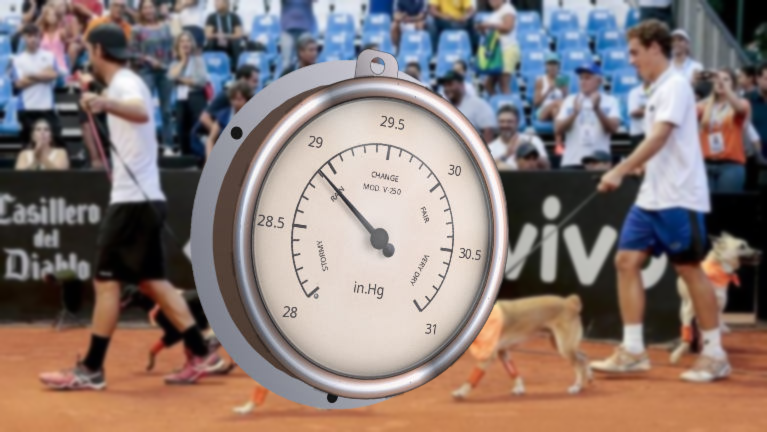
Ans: **28.9** inHg
